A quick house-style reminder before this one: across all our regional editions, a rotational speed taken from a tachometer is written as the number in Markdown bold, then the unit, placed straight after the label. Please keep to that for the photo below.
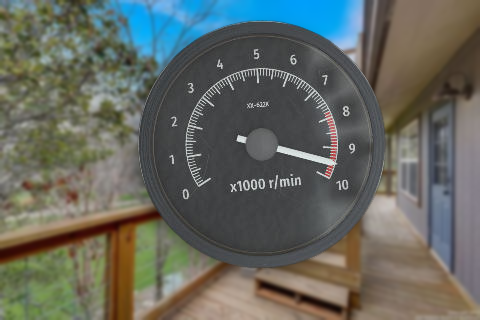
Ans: **9500** rpm
